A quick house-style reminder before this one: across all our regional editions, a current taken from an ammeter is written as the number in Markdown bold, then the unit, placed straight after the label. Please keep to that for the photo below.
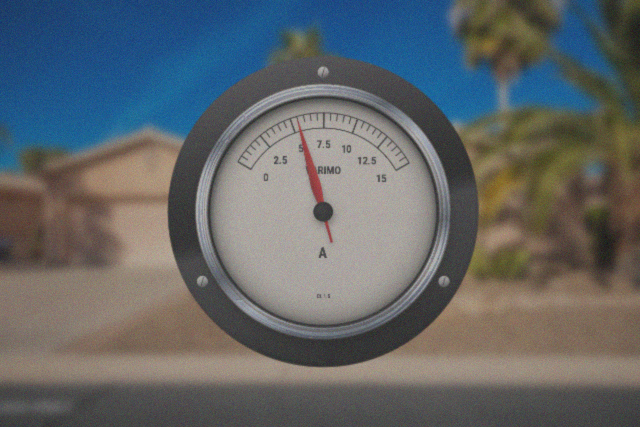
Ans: **5.5** A
